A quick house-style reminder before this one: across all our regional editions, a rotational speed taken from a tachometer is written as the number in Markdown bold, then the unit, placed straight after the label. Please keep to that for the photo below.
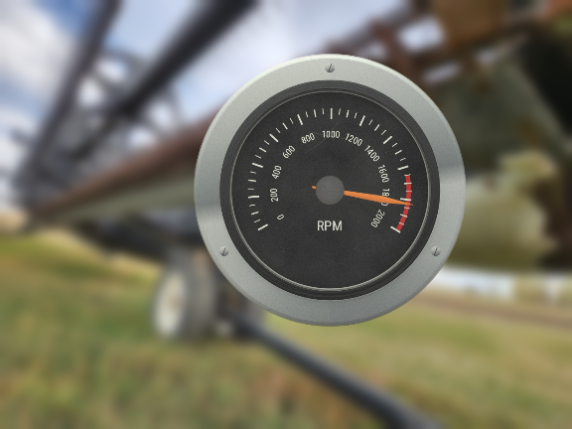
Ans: **1825** rpm
